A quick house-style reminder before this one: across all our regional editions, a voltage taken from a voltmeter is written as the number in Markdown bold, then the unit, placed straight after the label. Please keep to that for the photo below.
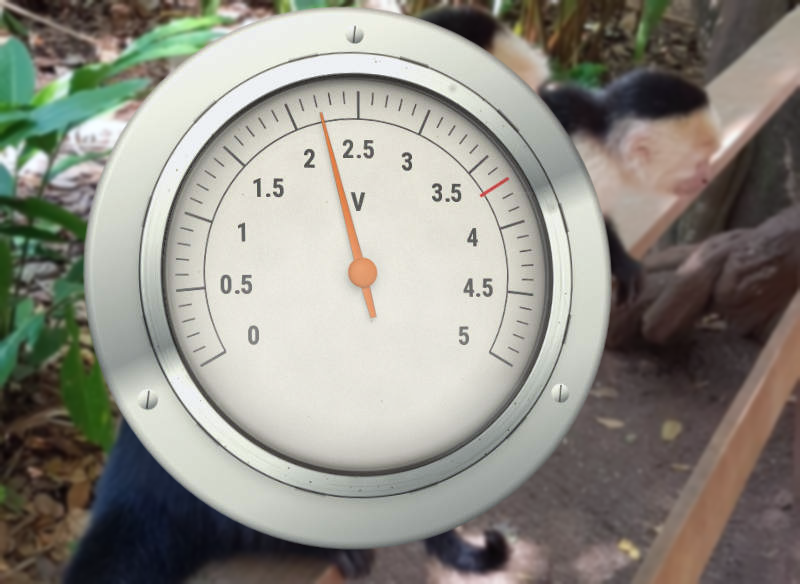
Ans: **2.2** V
